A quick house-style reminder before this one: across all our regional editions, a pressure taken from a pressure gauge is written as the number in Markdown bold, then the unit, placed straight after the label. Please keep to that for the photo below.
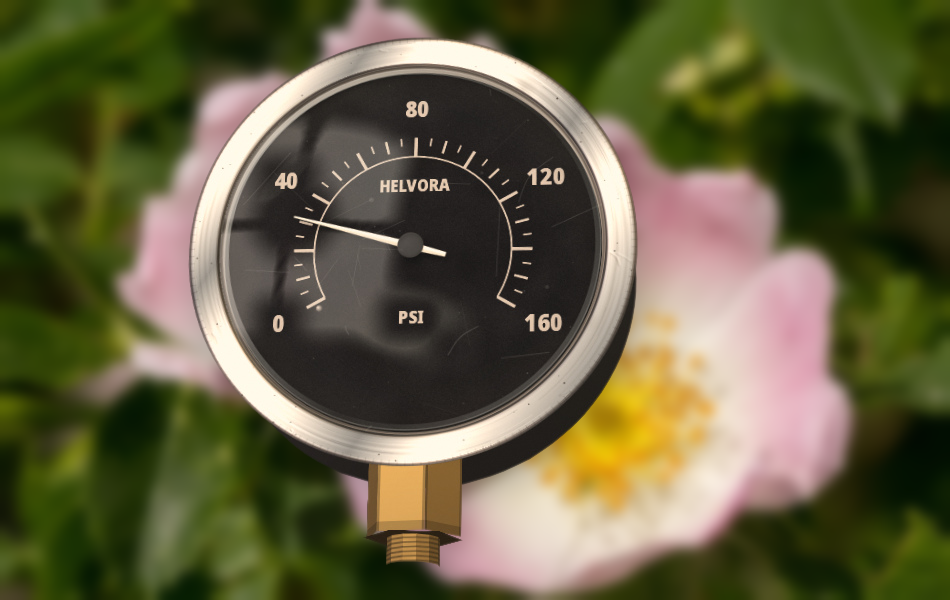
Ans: **30** psi
